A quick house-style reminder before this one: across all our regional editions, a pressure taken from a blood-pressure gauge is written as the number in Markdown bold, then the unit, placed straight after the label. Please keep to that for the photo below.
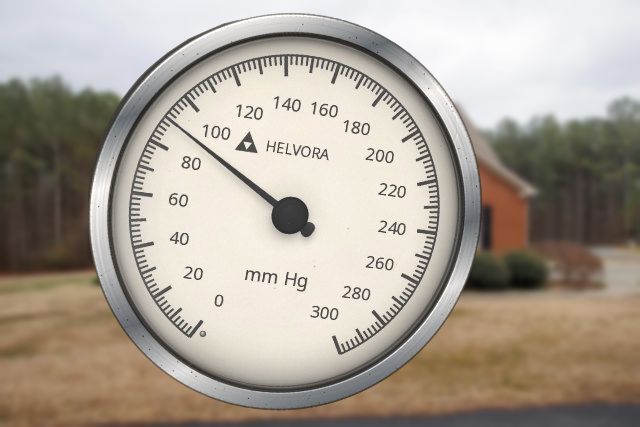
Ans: **90** mmHg
